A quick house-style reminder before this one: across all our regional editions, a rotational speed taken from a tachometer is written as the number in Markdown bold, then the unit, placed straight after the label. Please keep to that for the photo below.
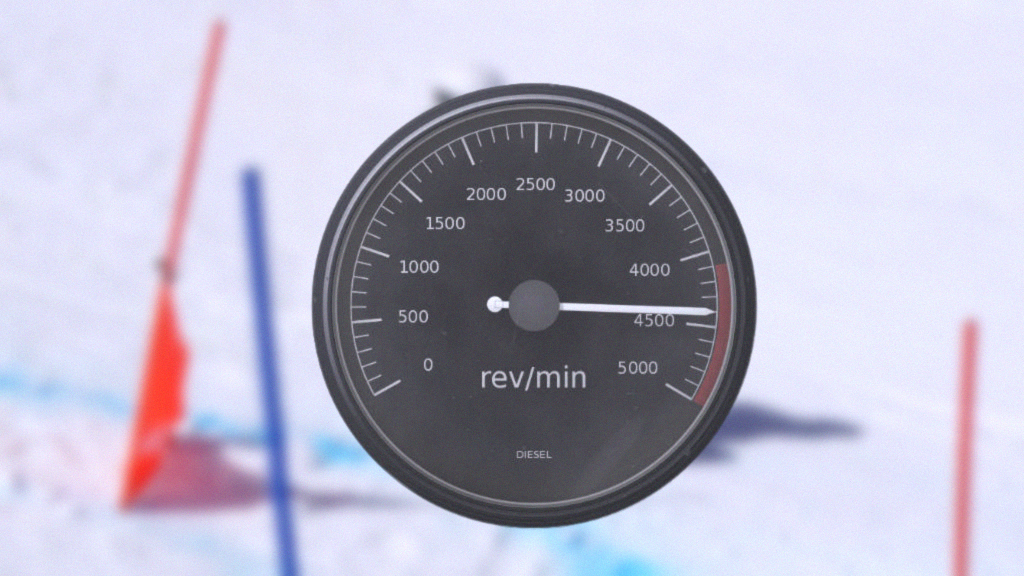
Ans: **4400** rpm
